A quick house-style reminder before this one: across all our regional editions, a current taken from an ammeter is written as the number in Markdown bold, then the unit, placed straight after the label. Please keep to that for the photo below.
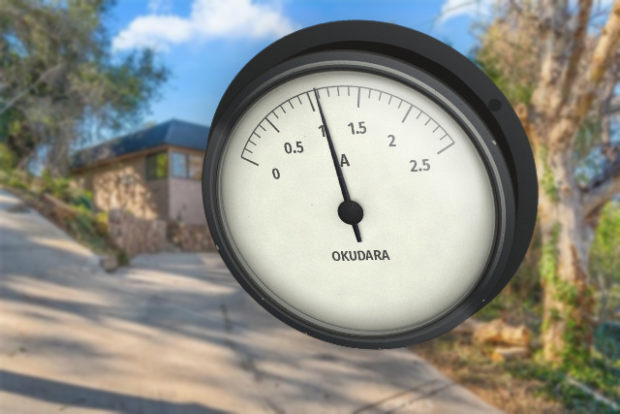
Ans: **1.1** A
